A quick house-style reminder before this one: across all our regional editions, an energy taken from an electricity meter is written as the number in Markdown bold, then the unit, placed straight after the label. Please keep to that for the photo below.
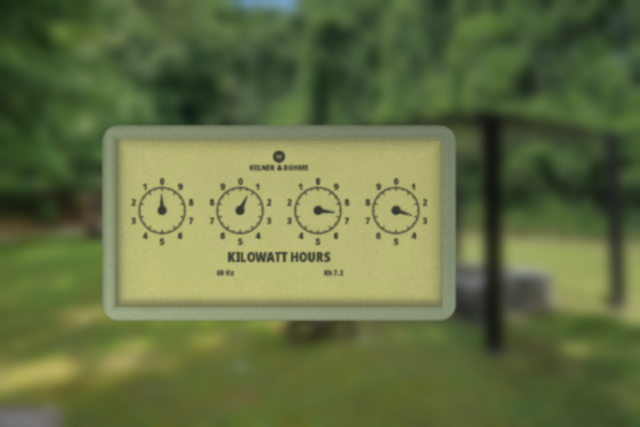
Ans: **73** kWh
